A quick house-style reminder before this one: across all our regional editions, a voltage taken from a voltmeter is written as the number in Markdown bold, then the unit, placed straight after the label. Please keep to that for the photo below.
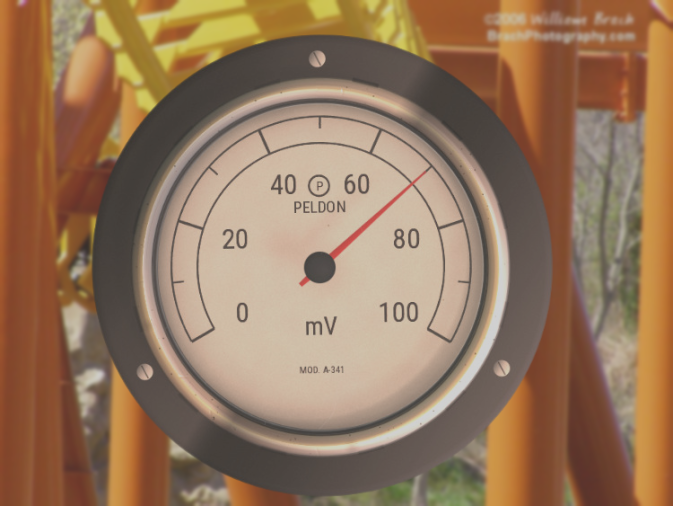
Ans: **70** mV
